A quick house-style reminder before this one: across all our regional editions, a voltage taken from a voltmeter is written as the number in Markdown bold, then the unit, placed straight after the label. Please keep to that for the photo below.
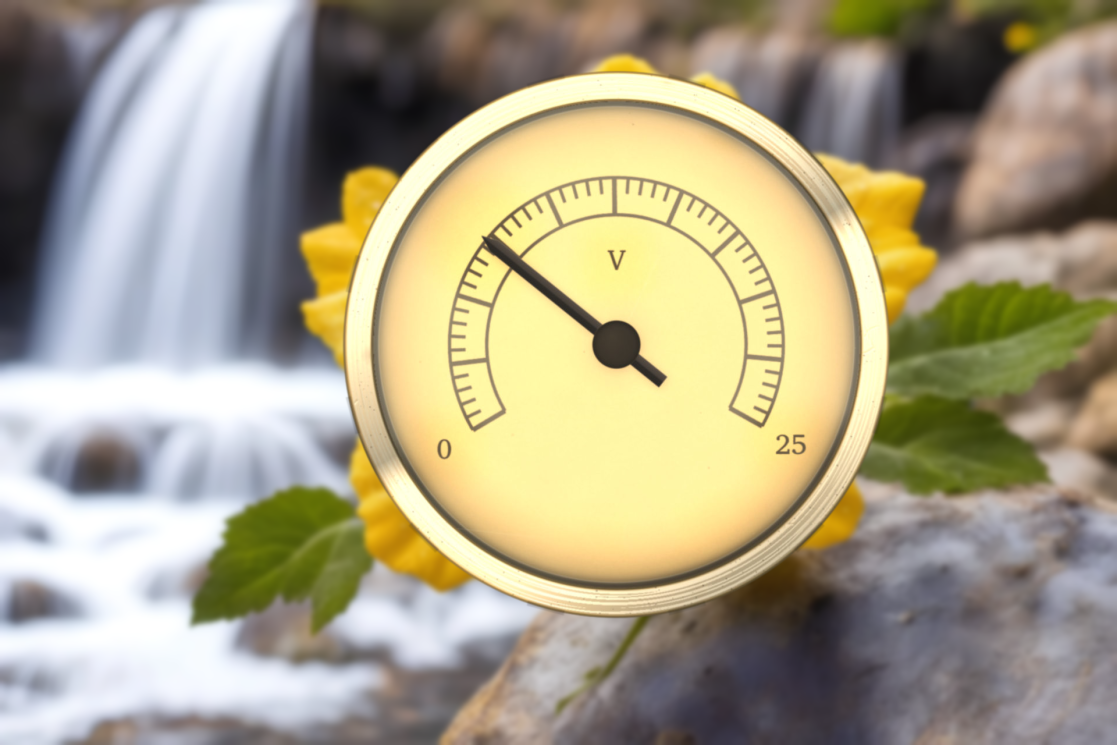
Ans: **7.25** V
